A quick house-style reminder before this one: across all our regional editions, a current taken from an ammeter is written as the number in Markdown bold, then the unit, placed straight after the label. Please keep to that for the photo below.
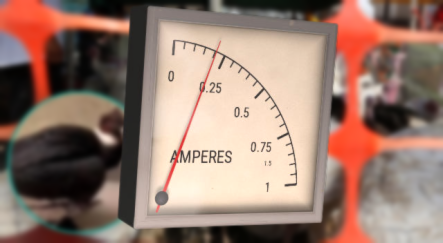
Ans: **0.2** A
